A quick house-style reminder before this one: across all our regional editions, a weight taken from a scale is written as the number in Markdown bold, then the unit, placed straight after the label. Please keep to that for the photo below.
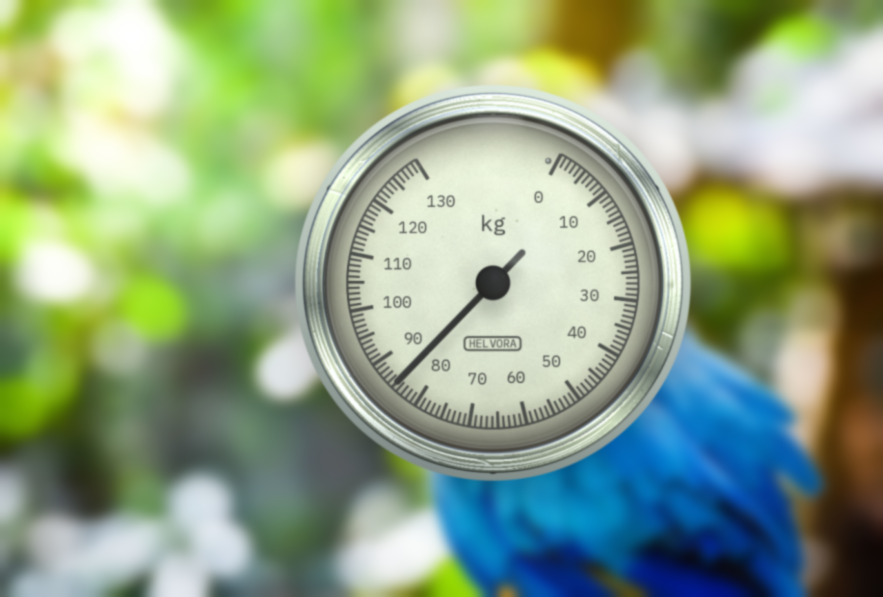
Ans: **85** kg
